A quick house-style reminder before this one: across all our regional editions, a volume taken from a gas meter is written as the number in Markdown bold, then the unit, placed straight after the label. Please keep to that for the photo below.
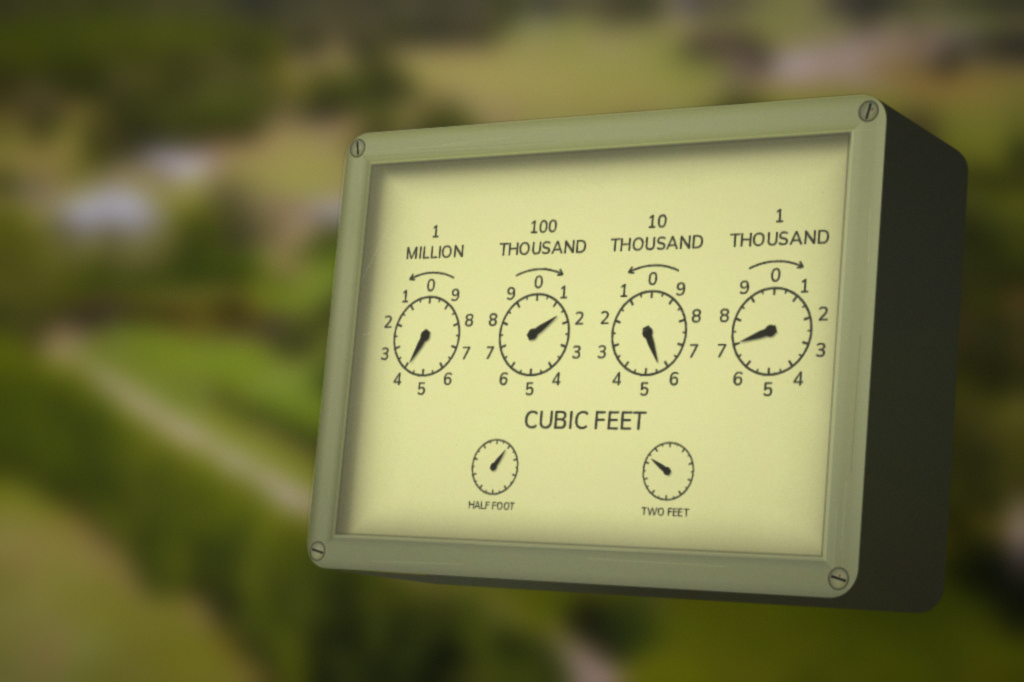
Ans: **415700** ft³
